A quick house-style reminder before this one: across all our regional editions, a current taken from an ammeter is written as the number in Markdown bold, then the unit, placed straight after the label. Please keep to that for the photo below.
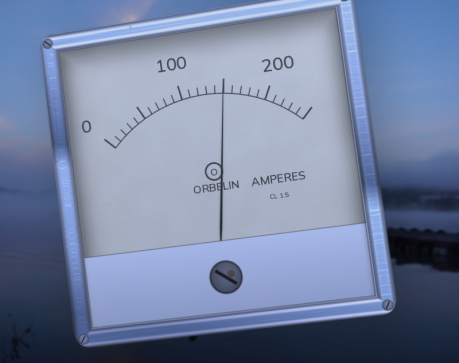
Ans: **150** A
